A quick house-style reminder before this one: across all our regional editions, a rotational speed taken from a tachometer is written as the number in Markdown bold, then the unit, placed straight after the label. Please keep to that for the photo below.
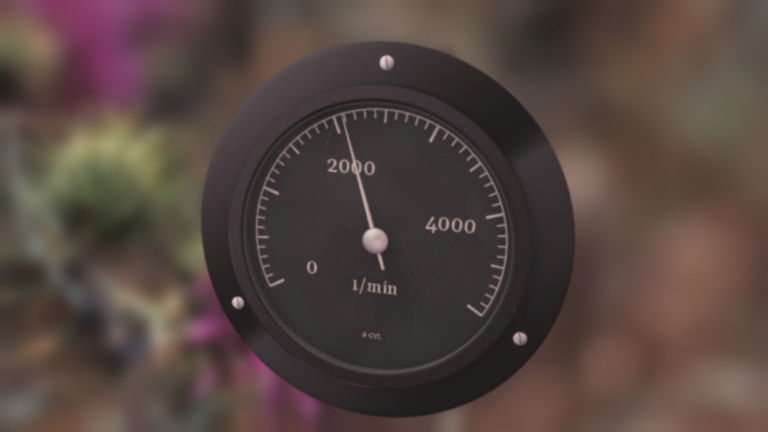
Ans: **2100** rpm
